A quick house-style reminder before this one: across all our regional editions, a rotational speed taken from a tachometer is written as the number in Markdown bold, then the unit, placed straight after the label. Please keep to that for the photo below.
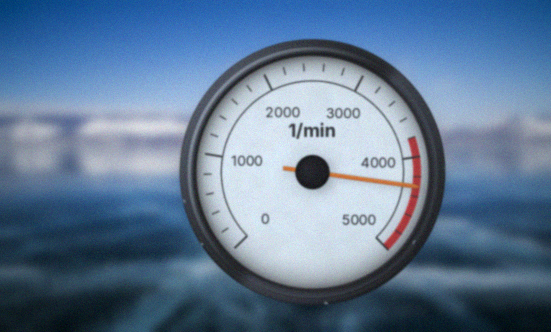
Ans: **4300** rpm
